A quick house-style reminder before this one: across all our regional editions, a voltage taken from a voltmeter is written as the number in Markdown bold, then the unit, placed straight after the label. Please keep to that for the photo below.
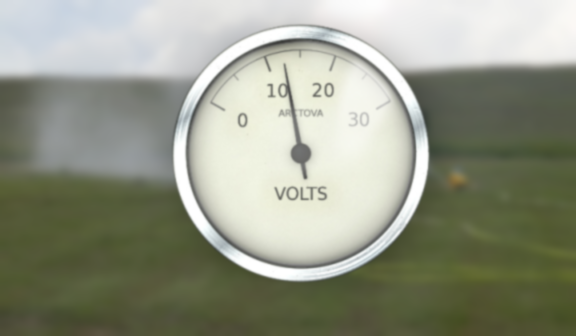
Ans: **12.5** V
